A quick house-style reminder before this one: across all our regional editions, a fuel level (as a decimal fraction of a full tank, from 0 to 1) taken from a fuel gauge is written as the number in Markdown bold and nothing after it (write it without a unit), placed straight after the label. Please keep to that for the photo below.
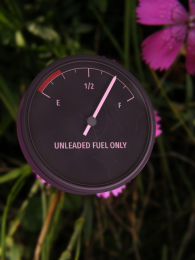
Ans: **0.75**
